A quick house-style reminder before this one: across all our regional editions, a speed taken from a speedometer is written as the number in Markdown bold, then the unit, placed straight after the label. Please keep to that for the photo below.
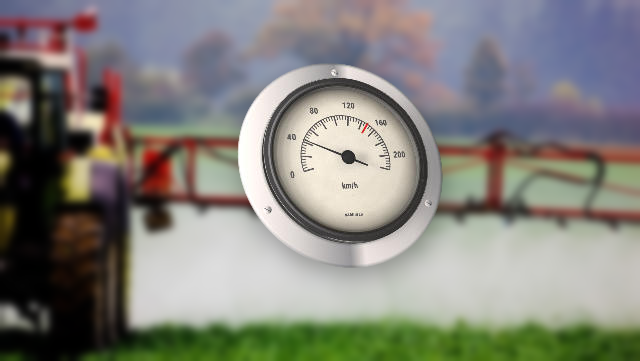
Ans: **40** km/h
